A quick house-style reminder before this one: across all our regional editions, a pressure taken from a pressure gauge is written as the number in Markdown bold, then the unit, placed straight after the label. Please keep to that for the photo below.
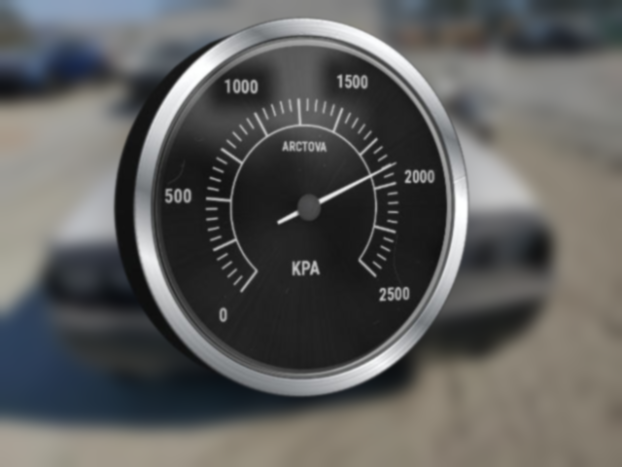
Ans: **1900** kPa
